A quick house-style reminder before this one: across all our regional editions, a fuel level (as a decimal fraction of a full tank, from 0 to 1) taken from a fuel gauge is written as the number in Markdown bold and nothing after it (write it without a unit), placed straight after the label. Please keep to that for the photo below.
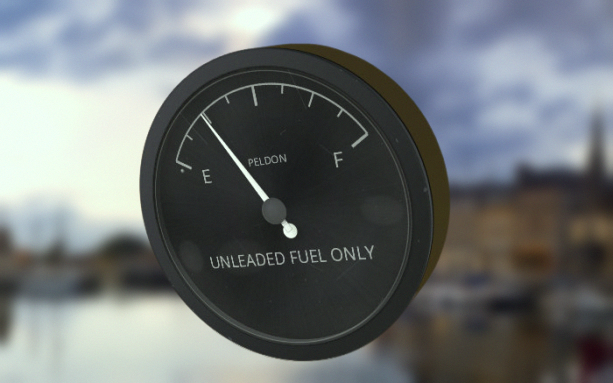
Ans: **0.25**
